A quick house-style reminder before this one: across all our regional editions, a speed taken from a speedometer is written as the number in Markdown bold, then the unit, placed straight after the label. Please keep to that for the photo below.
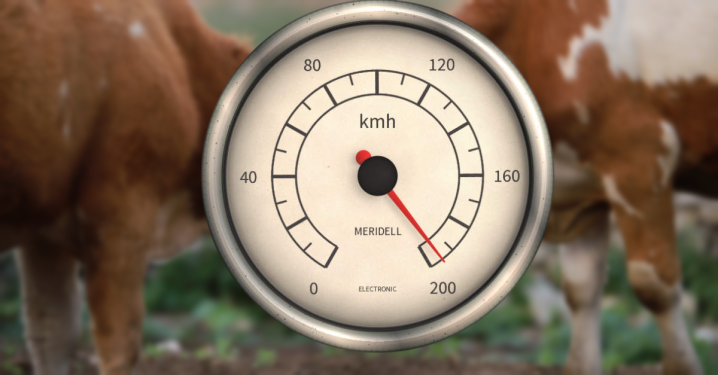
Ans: **195** km/h
